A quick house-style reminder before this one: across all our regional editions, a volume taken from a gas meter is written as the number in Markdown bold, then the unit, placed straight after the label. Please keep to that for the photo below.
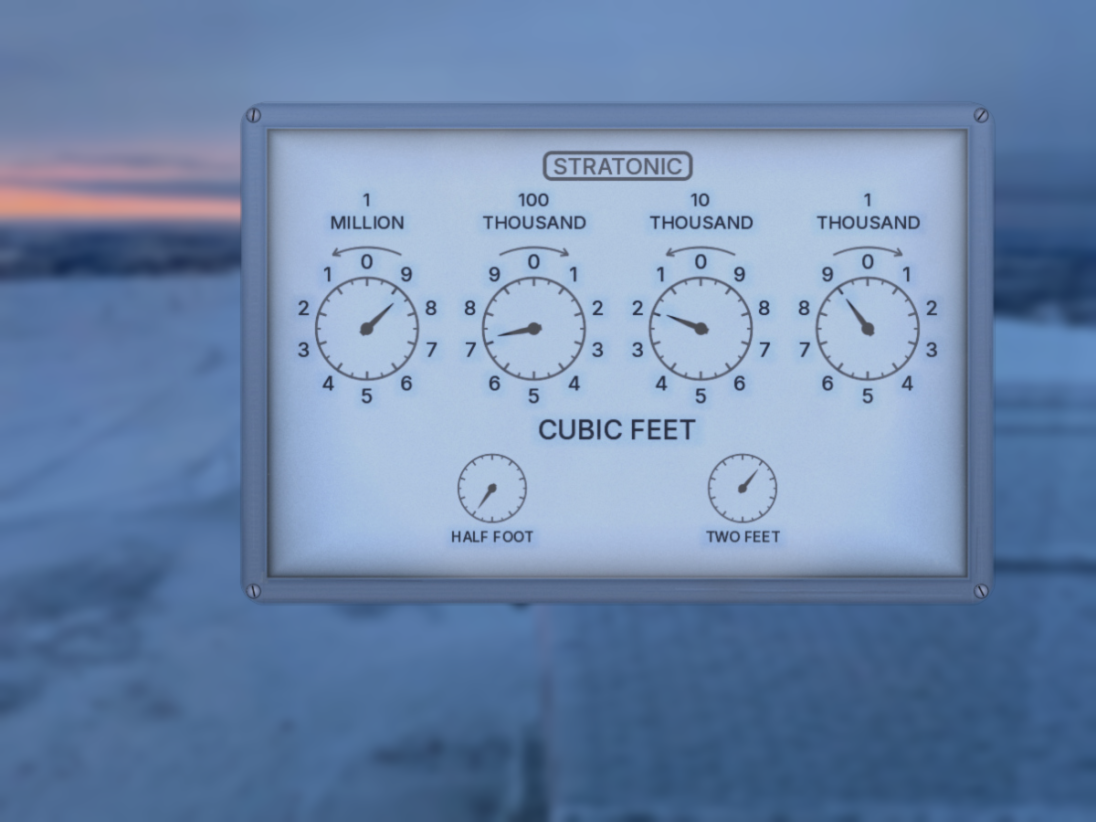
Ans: **871900** ft³
